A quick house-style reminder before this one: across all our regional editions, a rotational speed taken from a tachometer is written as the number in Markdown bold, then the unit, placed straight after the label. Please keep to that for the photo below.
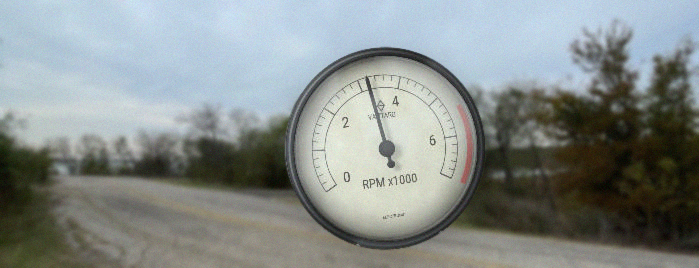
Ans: **3200** rpm
